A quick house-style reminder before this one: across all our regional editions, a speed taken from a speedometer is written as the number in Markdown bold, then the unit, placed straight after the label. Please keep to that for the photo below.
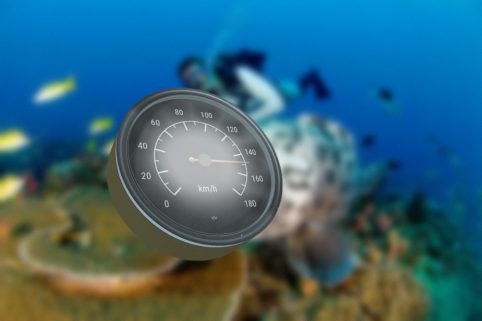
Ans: **150** km/h
